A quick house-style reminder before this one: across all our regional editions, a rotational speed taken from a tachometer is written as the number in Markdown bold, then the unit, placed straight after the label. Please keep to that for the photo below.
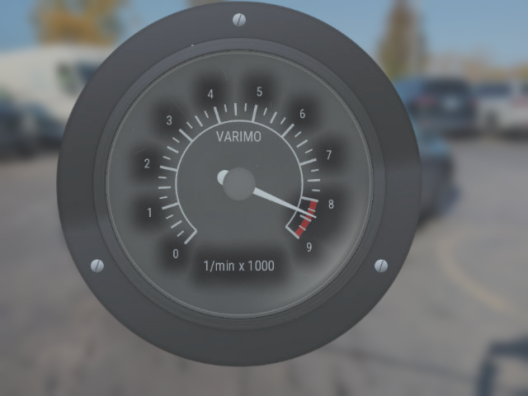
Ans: **8375** rpm
